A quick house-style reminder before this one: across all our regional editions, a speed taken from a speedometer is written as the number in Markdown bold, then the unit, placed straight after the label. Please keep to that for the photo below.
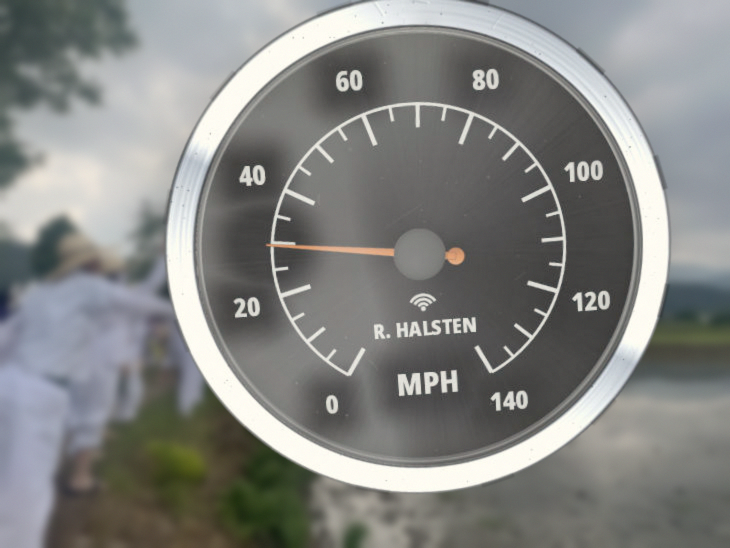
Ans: **30** mph
